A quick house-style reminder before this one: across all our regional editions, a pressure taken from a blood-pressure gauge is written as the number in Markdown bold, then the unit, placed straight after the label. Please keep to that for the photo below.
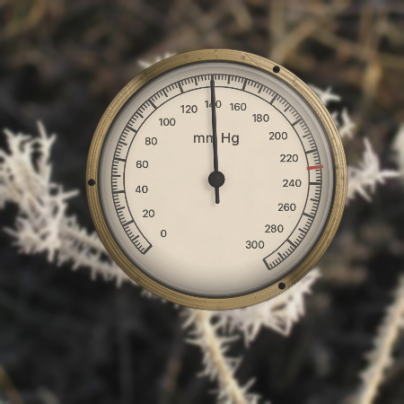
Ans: **140** mmHg
